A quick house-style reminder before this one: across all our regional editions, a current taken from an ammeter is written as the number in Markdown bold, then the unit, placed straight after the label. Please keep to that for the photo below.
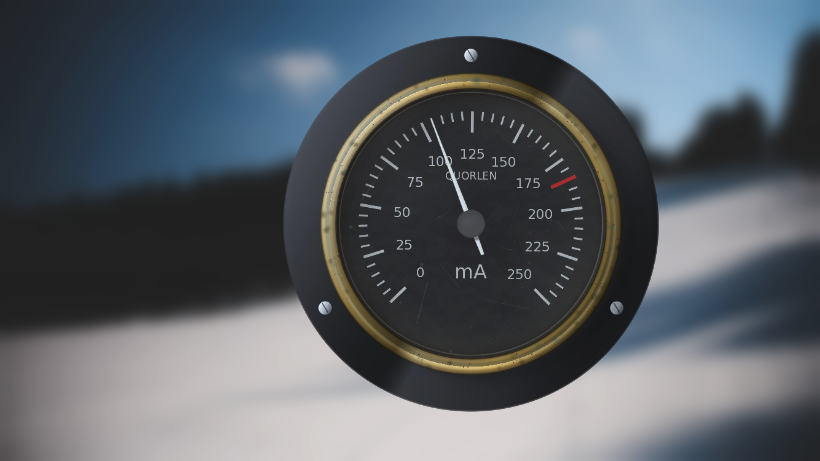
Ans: **105** mA
